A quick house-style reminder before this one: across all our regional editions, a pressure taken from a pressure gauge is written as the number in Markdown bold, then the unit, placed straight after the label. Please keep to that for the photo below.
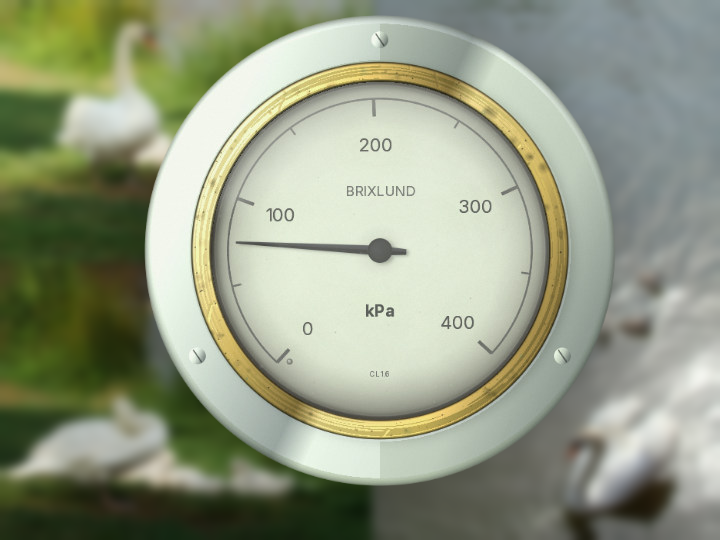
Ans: **75** kPa
